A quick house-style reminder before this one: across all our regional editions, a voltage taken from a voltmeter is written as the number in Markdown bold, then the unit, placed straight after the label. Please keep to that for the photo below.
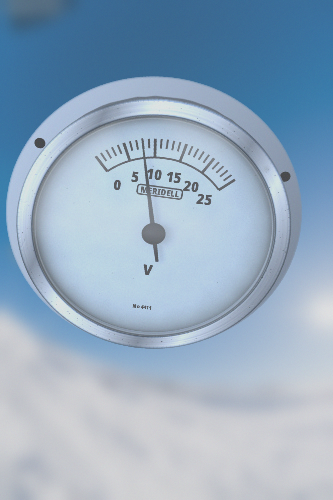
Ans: **8** V
